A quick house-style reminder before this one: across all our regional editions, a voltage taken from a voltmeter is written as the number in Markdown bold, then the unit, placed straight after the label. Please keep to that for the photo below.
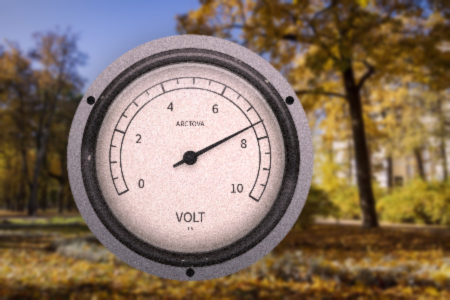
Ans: **7.5** V
